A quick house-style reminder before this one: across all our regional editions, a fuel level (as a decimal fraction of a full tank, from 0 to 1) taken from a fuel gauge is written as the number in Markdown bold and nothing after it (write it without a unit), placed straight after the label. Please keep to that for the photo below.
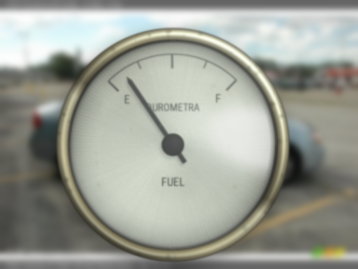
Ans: **0.125**
